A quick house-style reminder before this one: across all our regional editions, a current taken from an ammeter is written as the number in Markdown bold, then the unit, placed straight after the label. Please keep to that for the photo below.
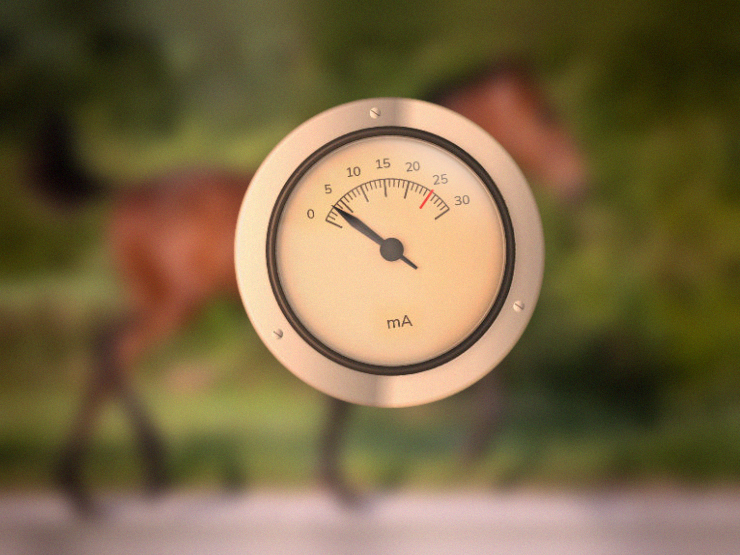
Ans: **3** mA
